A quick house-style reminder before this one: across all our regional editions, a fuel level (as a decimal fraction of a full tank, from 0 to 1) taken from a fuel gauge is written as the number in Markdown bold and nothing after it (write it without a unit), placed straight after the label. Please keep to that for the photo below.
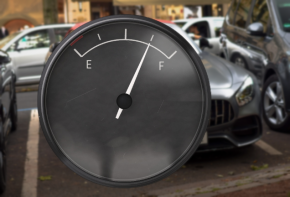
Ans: **0.75**
